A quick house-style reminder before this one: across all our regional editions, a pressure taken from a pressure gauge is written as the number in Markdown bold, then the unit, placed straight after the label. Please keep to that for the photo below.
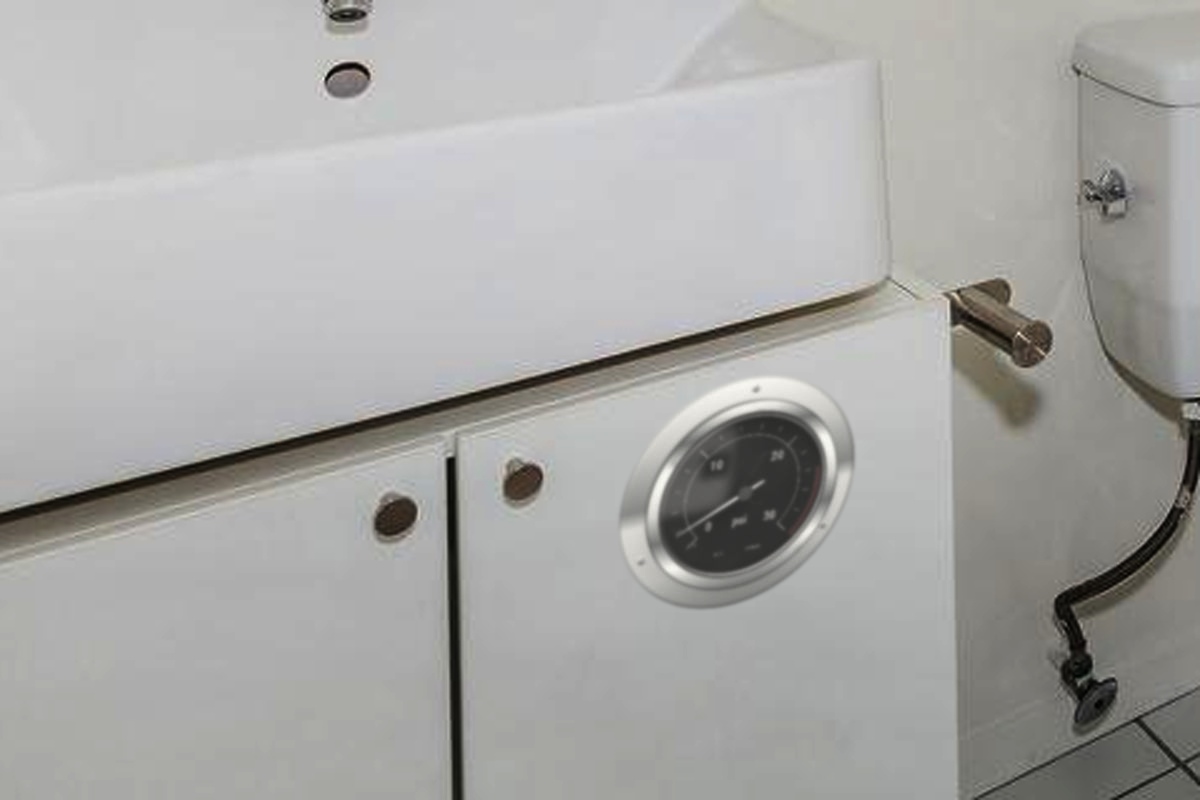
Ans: **2** psi
